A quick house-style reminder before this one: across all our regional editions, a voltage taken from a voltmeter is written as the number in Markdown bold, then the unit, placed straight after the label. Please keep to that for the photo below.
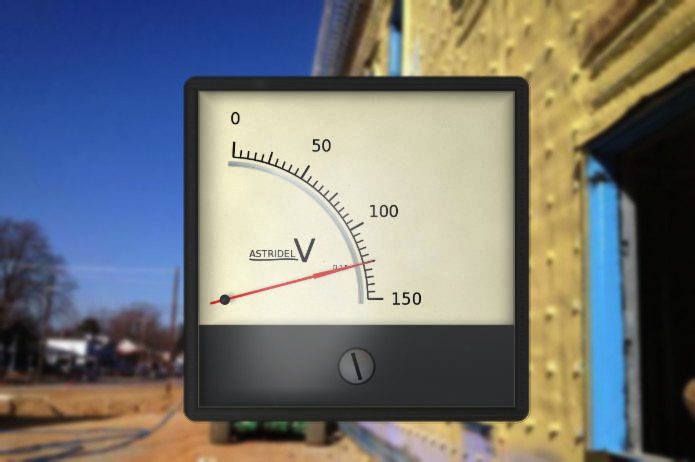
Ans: **125** V
